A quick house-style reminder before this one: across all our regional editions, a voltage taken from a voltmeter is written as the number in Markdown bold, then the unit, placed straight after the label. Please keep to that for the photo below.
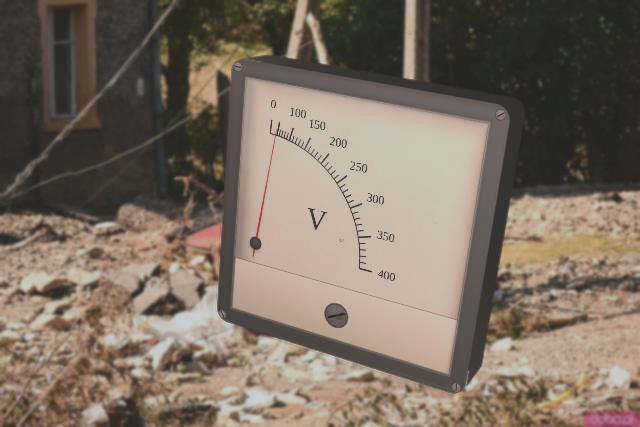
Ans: **50** V
